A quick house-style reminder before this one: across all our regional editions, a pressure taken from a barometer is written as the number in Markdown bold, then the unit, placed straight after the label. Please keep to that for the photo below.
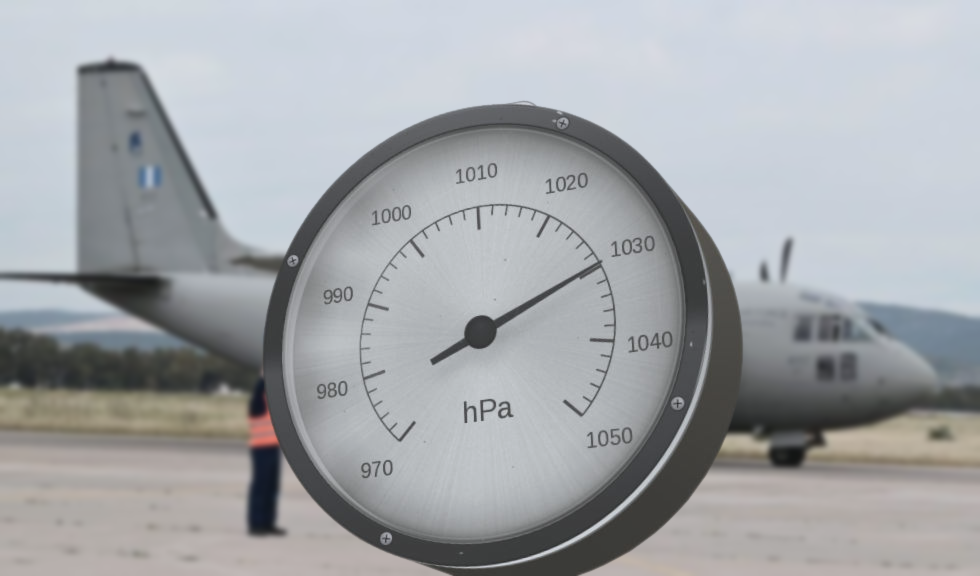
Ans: **1030** hPa
